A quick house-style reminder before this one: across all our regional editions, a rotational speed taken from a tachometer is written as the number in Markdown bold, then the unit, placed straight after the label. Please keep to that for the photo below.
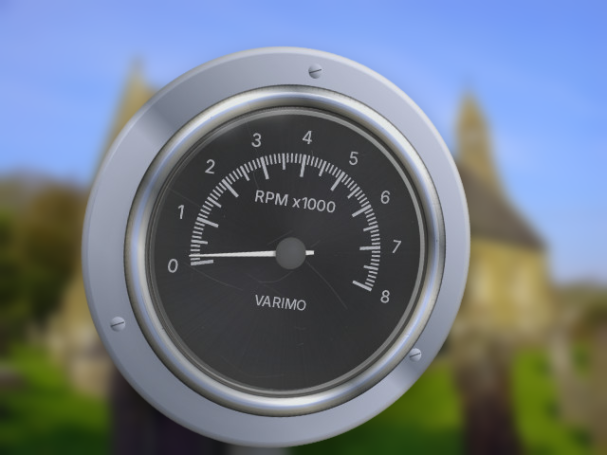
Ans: **200** rpm
